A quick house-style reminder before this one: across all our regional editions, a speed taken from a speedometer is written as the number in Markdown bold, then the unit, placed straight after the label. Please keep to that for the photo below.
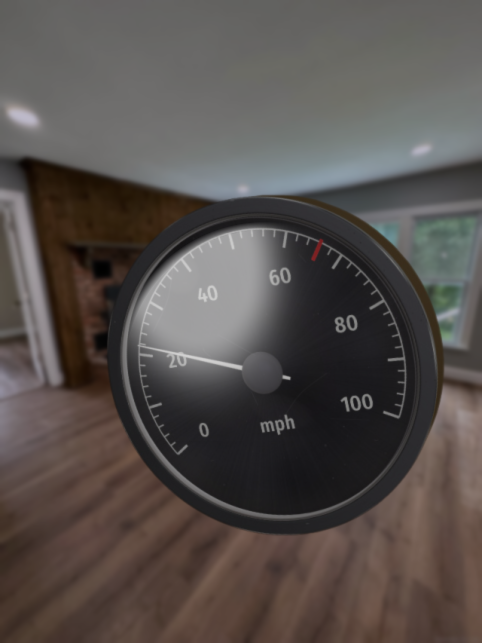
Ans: **22** mph
